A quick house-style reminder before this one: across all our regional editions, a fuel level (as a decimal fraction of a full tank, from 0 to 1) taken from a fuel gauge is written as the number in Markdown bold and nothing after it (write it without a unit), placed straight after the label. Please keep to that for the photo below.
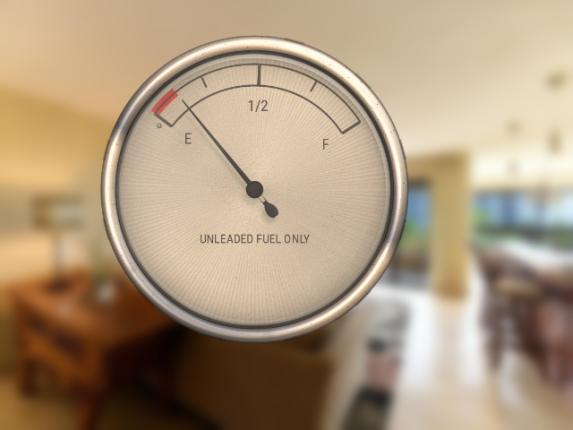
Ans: **0.125**
